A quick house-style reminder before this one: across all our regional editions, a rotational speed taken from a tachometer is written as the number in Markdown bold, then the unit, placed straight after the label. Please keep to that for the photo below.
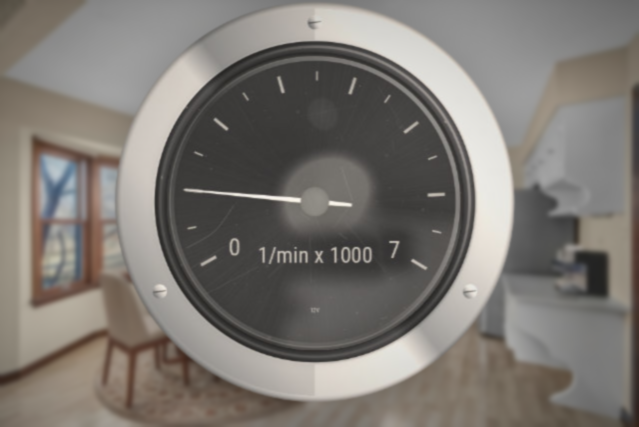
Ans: **1000** rpm
